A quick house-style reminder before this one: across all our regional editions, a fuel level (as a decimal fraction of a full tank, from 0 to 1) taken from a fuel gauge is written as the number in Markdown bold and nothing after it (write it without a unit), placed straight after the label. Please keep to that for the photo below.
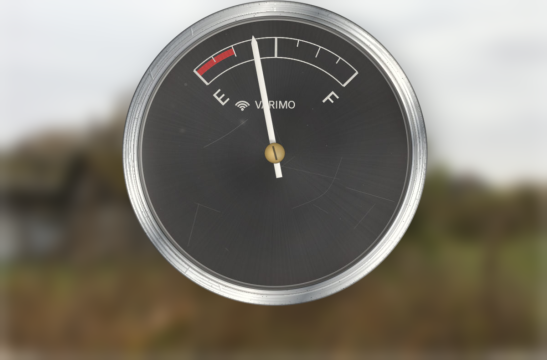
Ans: **0.375**
